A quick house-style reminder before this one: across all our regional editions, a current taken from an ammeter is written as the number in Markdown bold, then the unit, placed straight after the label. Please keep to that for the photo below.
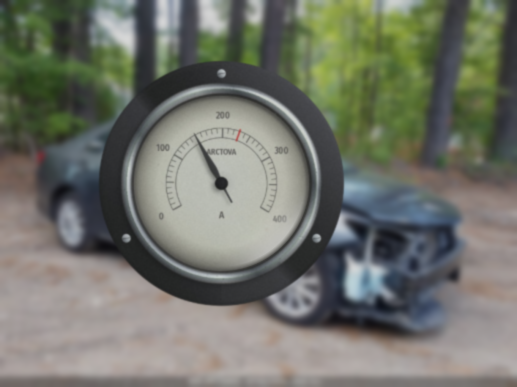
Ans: **150** A
